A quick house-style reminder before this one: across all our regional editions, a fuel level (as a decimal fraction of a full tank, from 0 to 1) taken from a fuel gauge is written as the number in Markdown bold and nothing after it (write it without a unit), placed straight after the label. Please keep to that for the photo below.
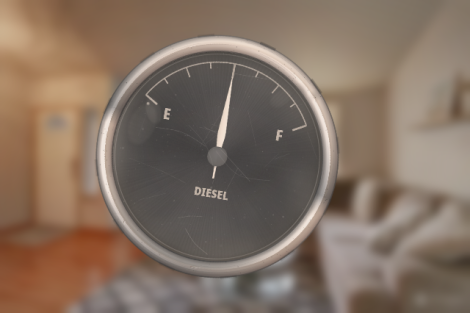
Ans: **0.5**
